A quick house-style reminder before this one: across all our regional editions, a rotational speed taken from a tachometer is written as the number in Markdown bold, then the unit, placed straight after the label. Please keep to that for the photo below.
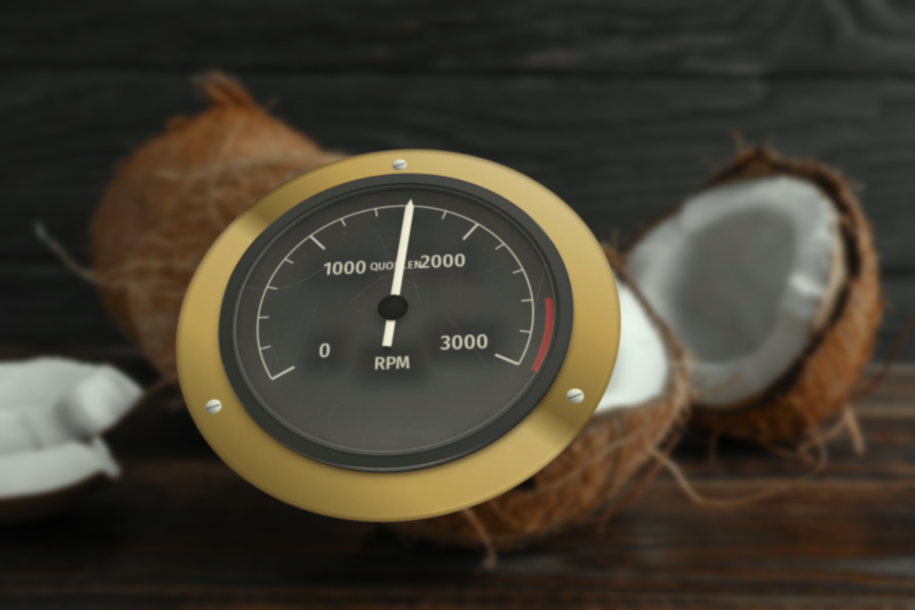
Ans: **1600** rpm
